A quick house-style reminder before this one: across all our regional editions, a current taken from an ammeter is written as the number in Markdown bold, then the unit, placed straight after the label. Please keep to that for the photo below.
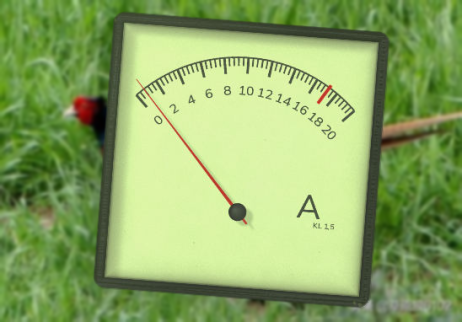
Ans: **0.8** A
